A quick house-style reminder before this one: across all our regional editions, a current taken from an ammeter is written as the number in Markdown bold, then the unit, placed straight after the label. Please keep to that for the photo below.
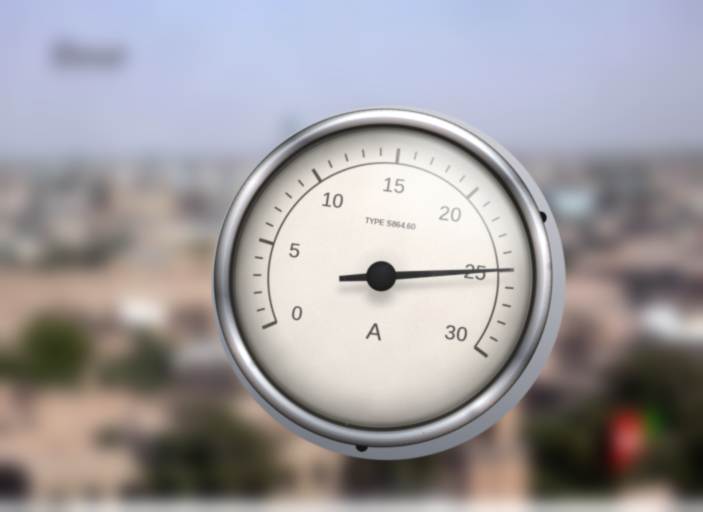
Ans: **25** A
